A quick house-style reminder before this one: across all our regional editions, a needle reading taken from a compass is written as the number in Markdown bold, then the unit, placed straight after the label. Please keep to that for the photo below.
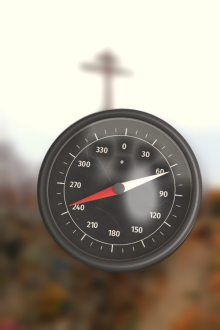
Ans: **245** °
